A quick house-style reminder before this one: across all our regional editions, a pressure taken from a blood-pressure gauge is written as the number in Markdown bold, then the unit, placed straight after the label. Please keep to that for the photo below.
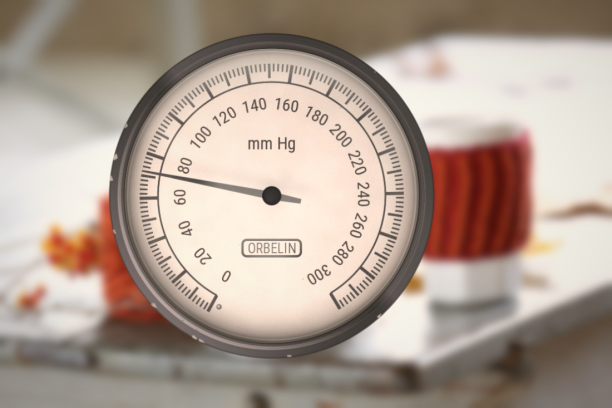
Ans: **72** mmHg
